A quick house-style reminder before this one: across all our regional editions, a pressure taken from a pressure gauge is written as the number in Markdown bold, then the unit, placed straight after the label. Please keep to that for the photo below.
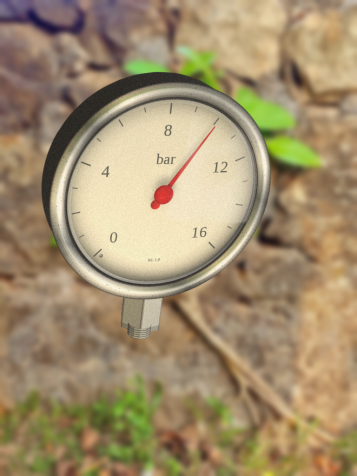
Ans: **10** bar
